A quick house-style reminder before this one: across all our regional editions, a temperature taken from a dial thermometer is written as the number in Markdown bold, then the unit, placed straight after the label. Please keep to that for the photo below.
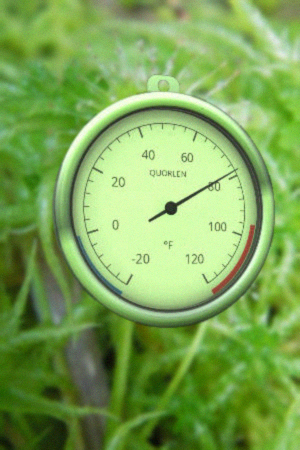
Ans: **78** °F
